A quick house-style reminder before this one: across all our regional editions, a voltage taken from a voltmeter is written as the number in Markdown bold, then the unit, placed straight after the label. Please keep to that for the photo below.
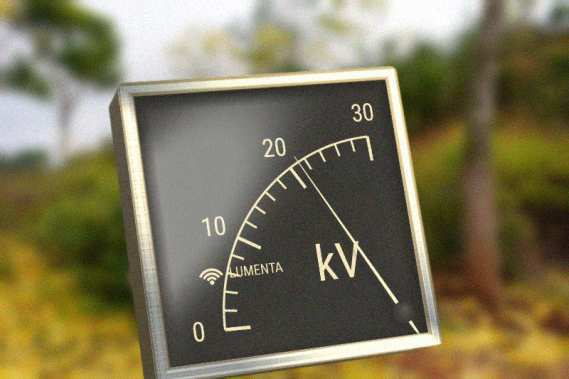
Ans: **21** kV
